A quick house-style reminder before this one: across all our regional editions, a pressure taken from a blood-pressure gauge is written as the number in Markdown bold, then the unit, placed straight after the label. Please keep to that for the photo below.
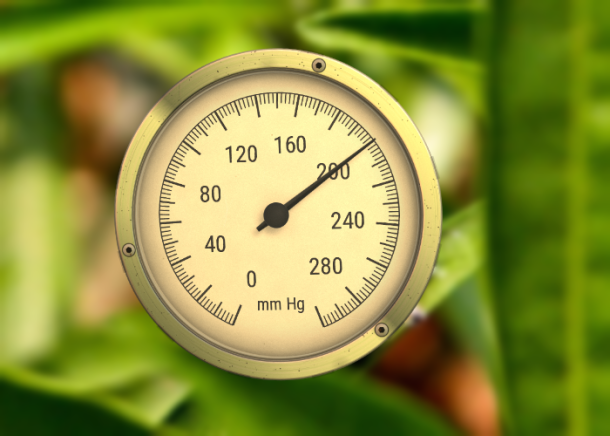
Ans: **200** mmHg
